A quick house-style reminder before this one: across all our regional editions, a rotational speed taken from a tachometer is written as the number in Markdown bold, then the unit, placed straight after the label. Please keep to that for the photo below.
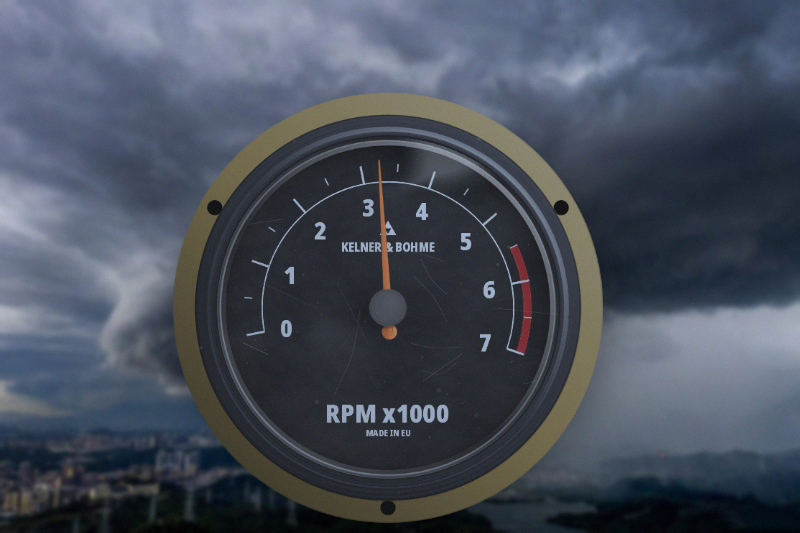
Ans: **3250** rpm
